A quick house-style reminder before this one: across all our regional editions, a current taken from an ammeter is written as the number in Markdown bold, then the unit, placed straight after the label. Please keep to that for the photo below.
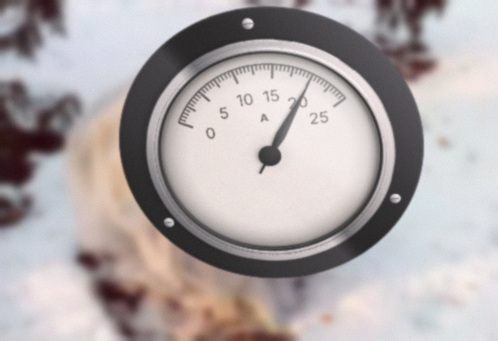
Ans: **20** A
